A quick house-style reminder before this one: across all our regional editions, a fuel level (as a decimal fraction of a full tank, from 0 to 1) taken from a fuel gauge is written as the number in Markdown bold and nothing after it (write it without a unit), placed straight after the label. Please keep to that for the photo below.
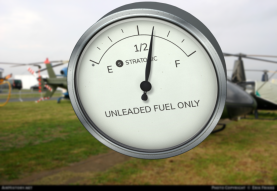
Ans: **0.625**
